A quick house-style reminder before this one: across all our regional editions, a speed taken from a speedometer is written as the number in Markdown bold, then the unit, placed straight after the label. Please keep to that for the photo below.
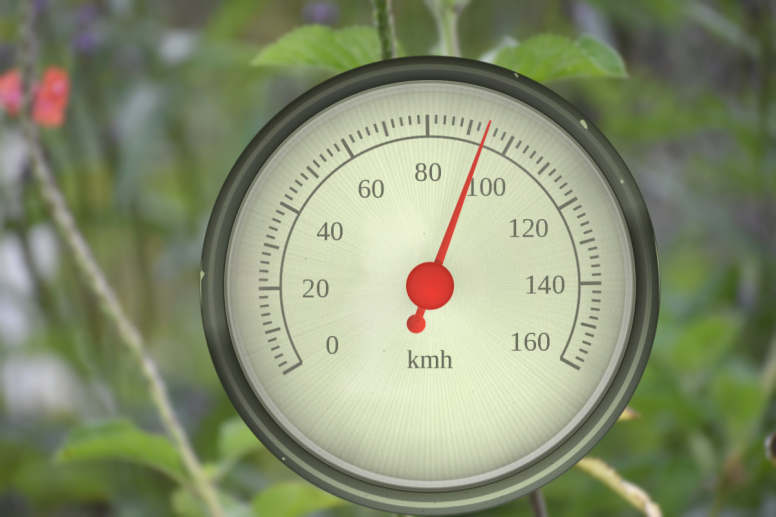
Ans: **94** km/h
